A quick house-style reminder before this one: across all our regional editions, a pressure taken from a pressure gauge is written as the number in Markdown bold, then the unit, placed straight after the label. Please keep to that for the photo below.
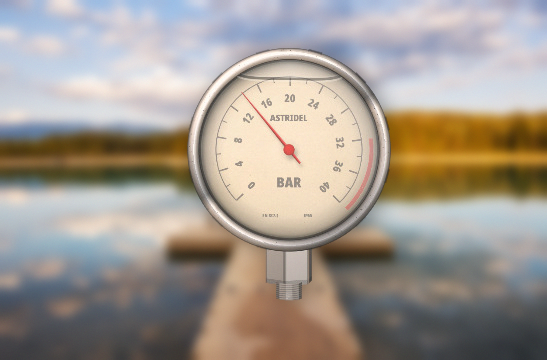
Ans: **14** bar
